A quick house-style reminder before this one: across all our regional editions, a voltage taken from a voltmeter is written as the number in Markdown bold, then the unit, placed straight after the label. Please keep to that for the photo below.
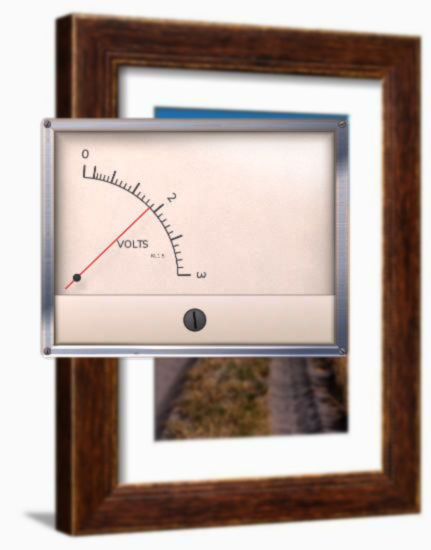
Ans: **1.9** V
